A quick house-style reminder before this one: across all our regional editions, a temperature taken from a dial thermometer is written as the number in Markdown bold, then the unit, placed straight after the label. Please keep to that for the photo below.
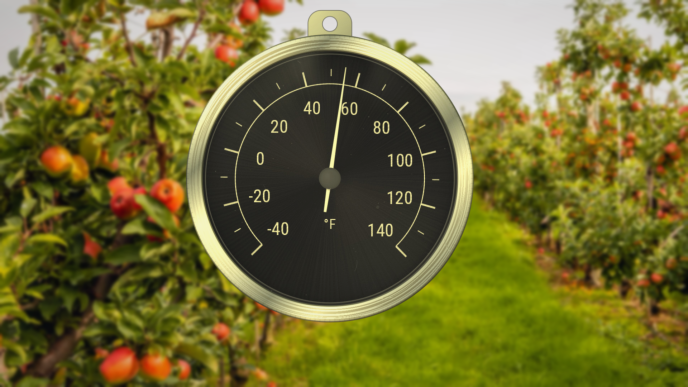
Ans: **55** °F
